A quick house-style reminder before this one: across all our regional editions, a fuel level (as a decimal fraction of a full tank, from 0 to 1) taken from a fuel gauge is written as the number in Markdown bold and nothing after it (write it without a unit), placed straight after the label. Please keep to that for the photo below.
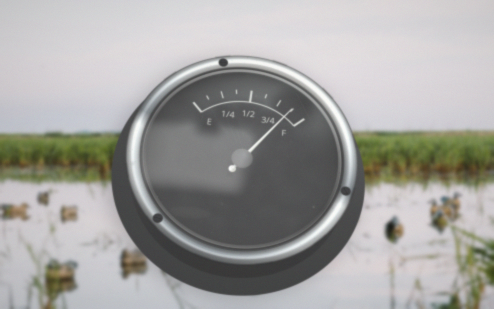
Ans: **0.875**
